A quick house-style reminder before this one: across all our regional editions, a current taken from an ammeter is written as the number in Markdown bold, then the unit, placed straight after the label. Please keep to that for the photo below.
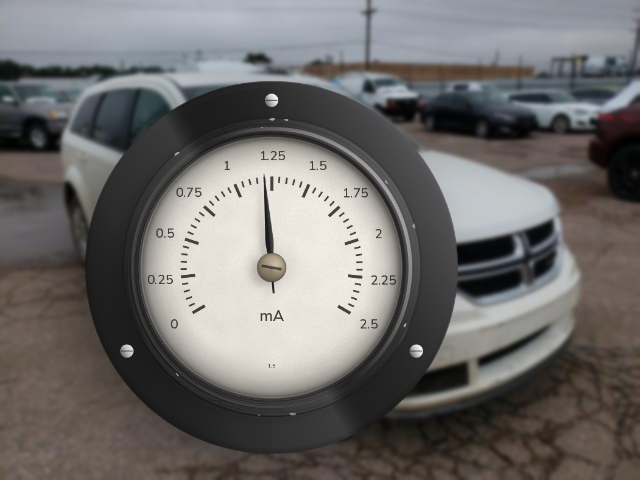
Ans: **1.2** mA
